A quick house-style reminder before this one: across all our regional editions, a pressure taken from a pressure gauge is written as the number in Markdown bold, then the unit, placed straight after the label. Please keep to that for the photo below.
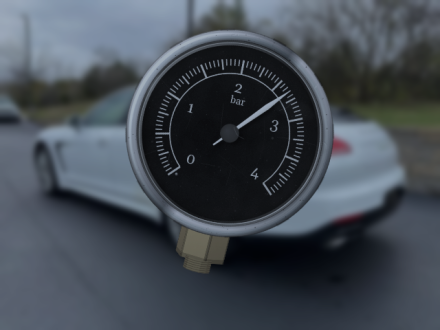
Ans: **2.65** bar
